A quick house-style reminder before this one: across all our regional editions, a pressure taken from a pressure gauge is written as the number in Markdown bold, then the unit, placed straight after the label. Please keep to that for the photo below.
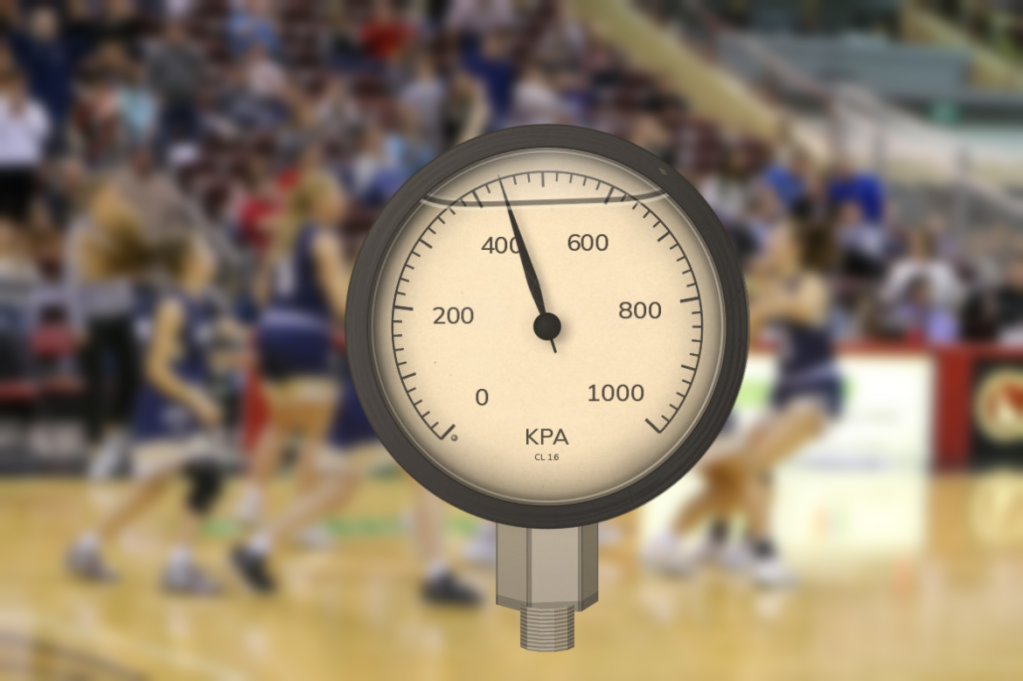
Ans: **440** kPa
